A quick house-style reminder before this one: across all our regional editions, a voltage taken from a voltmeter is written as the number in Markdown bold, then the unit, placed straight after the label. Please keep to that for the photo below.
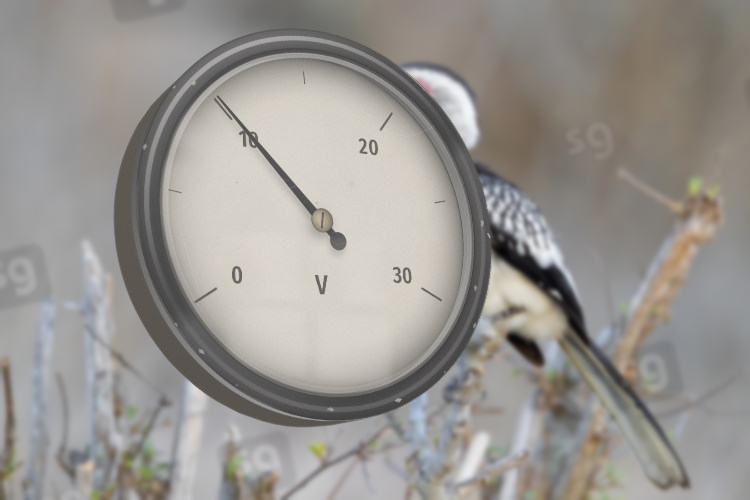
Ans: **10** V
